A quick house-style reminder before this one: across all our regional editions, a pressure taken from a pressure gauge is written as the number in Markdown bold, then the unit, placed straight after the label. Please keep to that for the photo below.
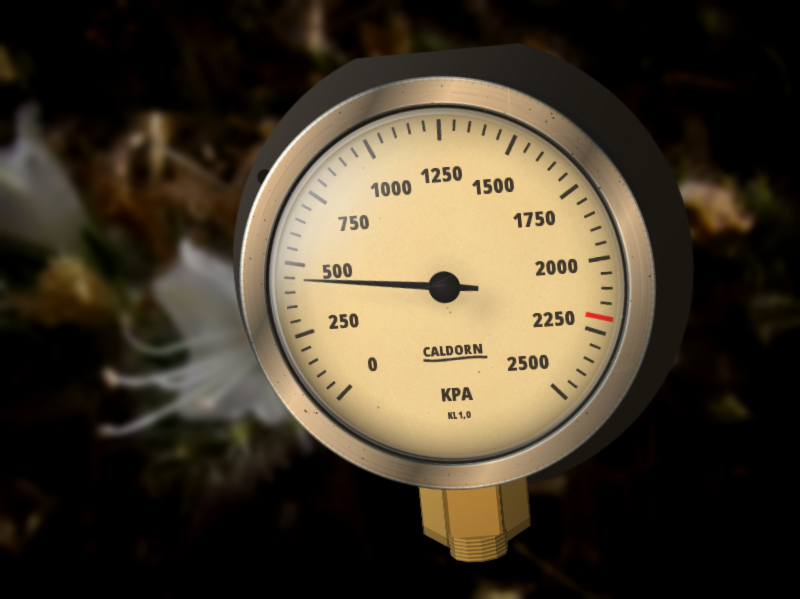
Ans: **450** kPa
